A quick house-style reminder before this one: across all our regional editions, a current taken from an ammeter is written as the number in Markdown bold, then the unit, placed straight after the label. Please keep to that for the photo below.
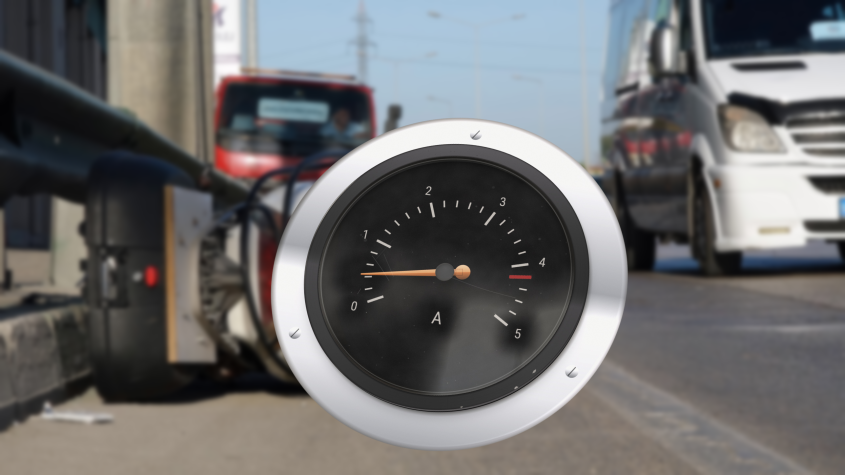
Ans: **0.4** A
